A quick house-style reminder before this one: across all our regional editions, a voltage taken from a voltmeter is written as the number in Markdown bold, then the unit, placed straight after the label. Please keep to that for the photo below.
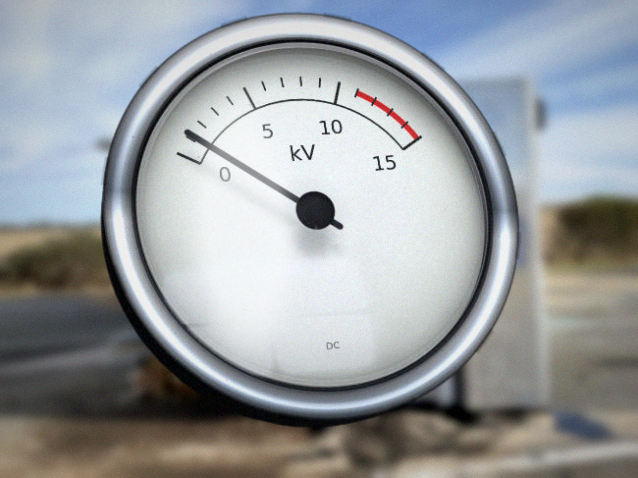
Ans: **1** kV
